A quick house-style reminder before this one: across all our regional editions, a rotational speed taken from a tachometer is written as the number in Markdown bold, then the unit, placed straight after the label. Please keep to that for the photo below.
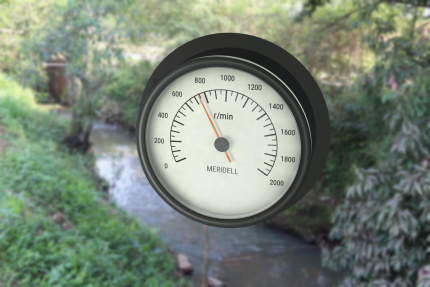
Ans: **750** rpm
